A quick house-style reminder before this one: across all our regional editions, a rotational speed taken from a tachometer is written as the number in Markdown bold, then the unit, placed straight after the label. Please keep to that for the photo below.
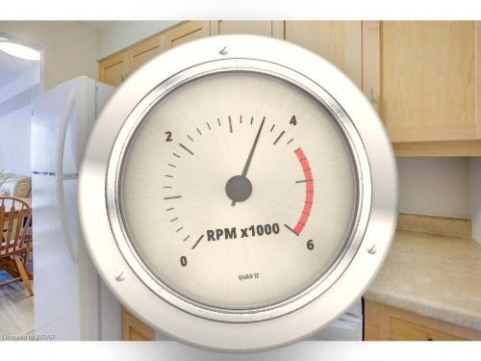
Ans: **3600** rpm
